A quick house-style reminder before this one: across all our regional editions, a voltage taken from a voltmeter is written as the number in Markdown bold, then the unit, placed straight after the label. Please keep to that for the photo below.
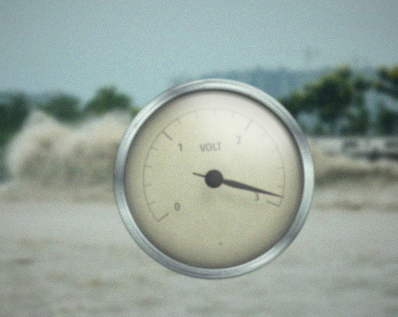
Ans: **2.9** V
